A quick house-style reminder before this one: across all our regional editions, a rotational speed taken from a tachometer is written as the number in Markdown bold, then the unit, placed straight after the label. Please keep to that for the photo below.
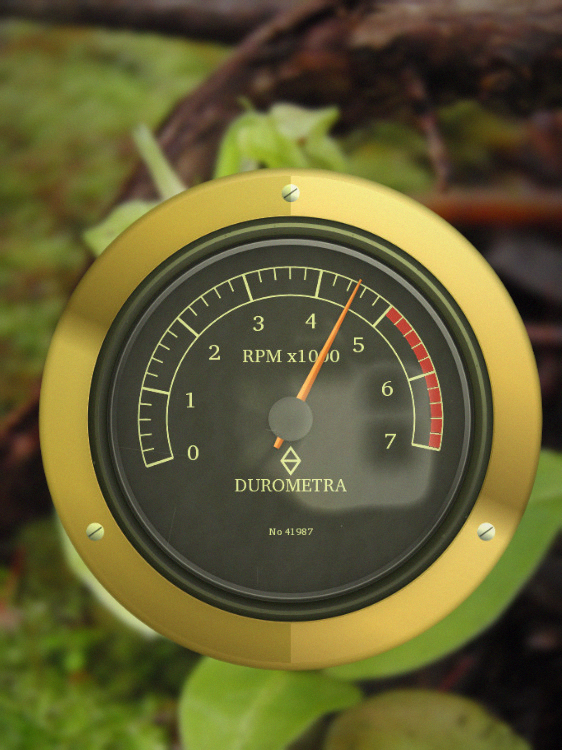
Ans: **4500** rpm
